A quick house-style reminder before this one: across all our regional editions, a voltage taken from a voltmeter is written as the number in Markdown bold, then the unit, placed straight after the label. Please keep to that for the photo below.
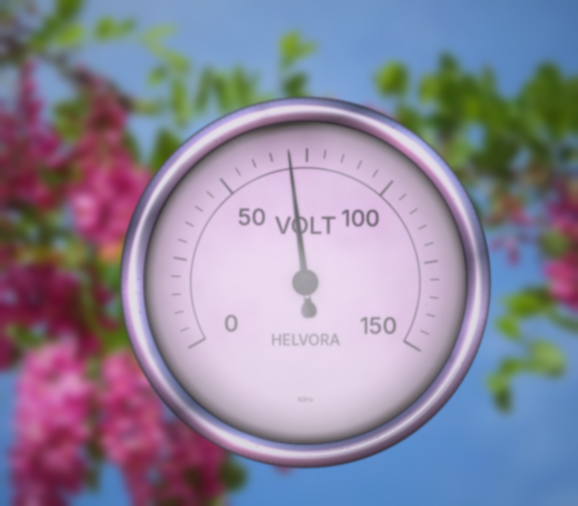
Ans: **70** V
